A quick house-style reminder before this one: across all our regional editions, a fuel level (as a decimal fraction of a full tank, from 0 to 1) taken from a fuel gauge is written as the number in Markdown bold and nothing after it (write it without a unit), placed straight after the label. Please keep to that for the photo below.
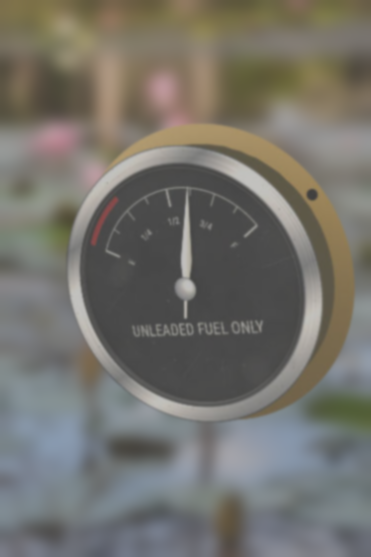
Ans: **0.625**
